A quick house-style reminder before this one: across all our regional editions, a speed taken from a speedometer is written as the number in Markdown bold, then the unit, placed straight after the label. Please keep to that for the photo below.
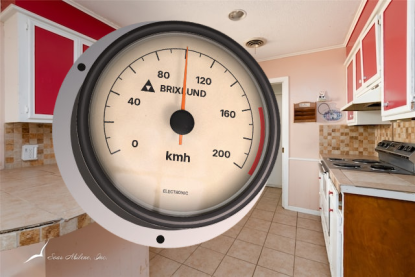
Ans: **100** km/h
